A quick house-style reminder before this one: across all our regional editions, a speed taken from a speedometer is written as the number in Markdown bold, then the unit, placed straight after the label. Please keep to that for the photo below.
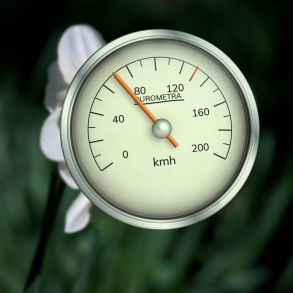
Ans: **70** km/h
